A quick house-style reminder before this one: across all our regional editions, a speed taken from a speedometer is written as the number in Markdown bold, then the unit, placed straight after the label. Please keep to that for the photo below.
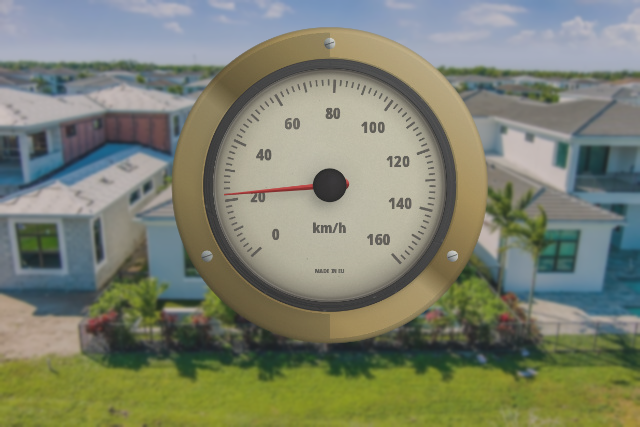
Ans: **22** km/h
